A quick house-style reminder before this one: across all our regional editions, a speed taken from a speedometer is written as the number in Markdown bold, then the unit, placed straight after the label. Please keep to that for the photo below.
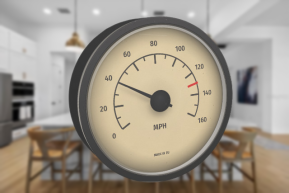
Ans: **40** mph
